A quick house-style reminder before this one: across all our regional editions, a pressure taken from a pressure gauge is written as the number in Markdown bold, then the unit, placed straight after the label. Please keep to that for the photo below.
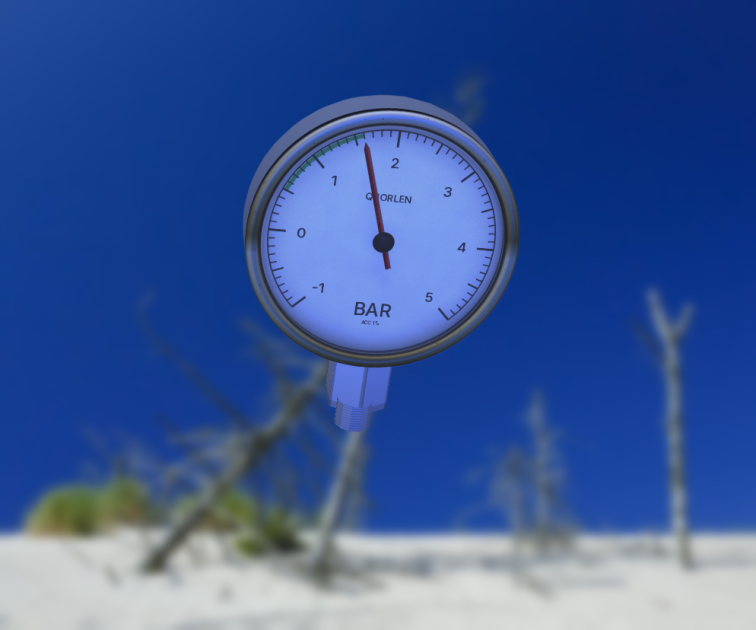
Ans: **1.6** bar
